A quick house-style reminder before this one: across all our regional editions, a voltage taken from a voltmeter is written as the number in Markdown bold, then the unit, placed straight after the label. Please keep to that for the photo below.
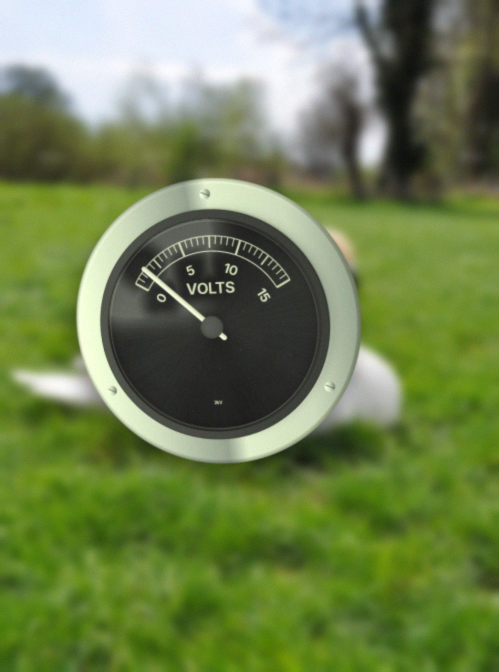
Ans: **1.5** V
